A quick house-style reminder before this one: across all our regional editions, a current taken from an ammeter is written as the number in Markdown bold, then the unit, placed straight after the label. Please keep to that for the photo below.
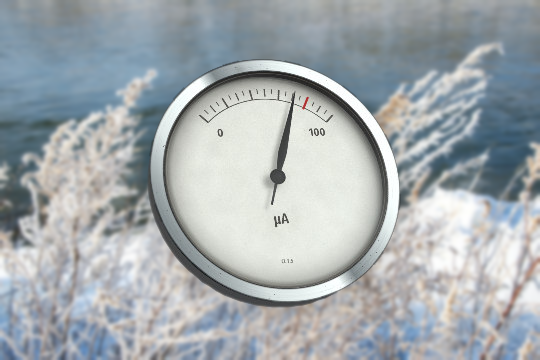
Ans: **70** µA
